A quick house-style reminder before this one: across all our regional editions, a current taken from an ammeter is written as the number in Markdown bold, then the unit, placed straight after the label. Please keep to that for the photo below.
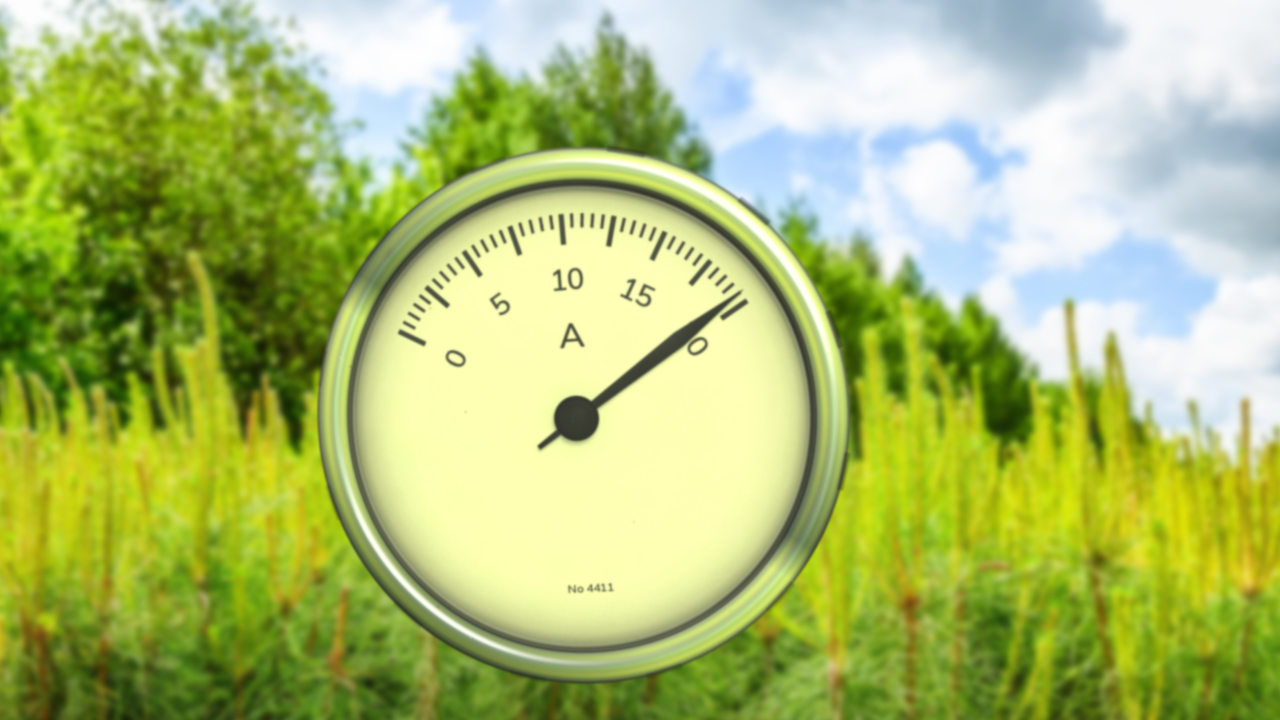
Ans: **19.5** A
